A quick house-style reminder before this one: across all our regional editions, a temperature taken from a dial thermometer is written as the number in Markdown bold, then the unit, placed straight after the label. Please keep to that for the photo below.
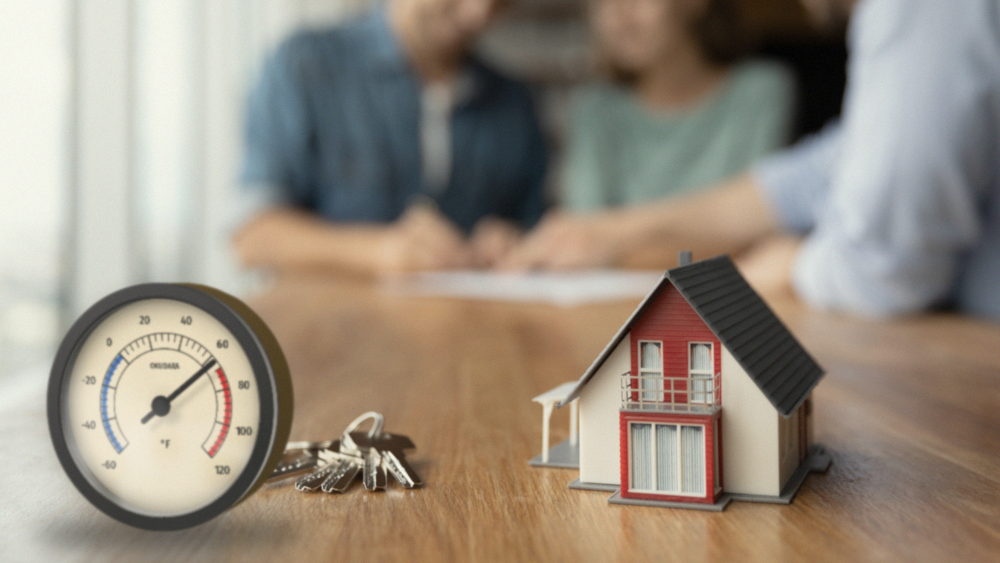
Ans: **64** °F
